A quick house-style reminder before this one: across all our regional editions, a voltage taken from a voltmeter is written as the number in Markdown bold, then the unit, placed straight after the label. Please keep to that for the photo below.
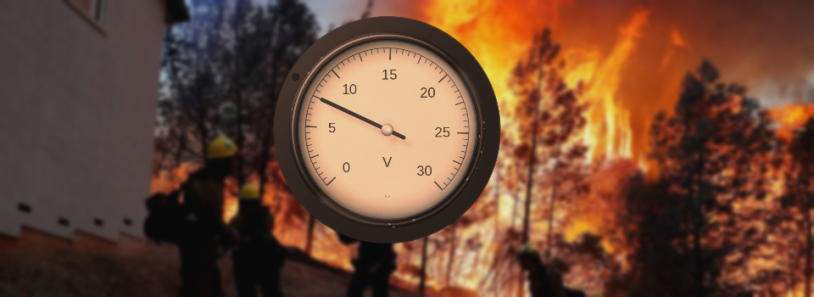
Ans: **7.5** V
